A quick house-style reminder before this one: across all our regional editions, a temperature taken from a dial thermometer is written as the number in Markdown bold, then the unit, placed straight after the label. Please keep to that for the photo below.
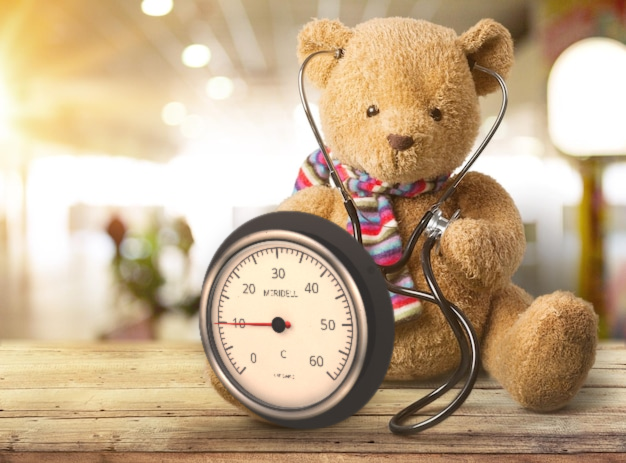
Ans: **10** °C
